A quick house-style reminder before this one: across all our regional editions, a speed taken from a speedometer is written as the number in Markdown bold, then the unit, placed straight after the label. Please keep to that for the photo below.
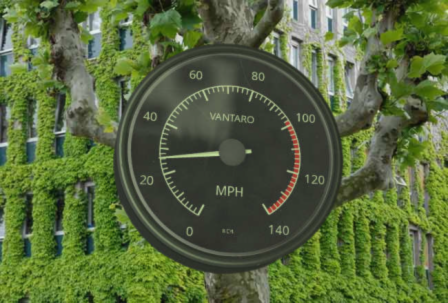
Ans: **26** mph
